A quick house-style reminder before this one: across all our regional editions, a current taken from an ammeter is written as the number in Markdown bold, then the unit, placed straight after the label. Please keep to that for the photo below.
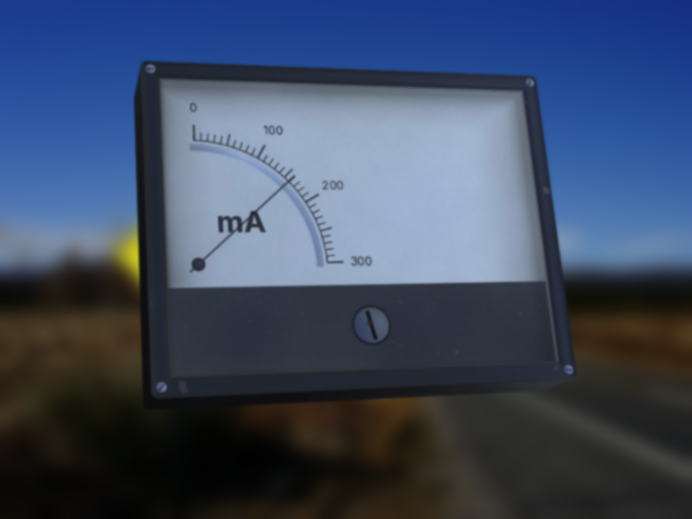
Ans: **160** mA
